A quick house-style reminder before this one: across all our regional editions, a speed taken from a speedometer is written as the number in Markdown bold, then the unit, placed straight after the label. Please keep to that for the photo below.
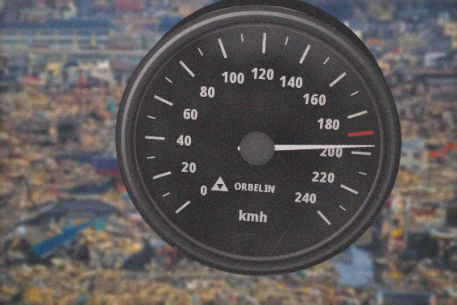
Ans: **195** km/h
